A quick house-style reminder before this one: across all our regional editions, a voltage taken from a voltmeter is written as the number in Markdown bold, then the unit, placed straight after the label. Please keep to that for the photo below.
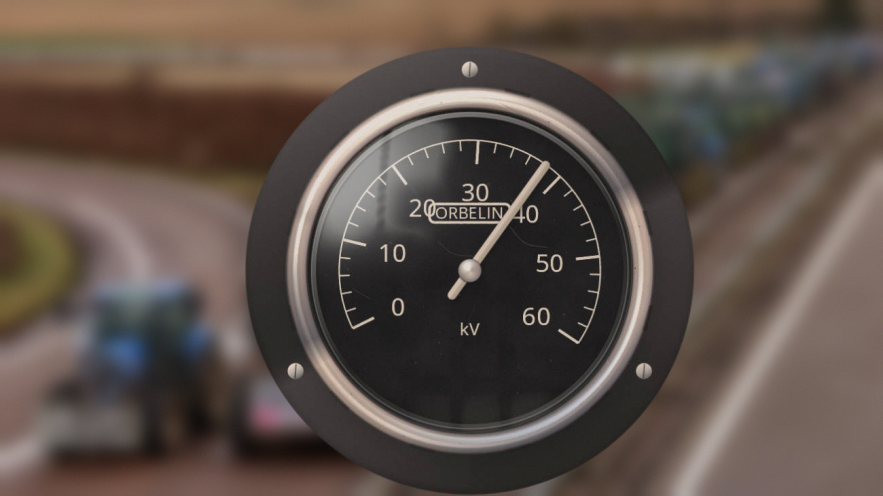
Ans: **38** kV
